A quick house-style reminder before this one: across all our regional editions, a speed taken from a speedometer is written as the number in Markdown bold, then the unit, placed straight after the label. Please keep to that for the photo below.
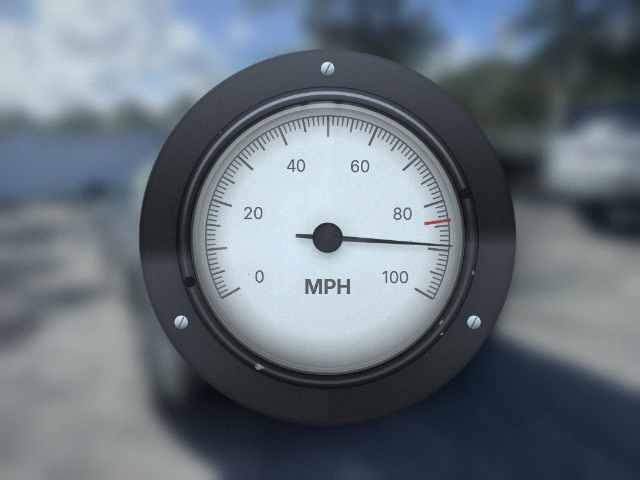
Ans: **89** mph
